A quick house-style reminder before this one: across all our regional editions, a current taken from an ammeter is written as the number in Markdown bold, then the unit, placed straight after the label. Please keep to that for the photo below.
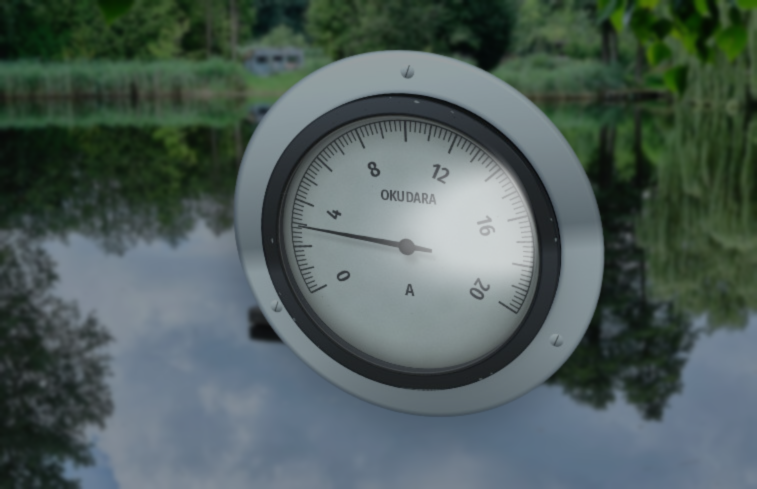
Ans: **3** A
